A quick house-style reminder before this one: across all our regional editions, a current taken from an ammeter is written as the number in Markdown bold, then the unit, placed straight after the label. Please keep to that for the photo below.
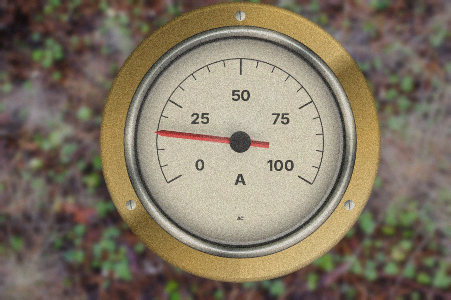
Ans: **15** A
